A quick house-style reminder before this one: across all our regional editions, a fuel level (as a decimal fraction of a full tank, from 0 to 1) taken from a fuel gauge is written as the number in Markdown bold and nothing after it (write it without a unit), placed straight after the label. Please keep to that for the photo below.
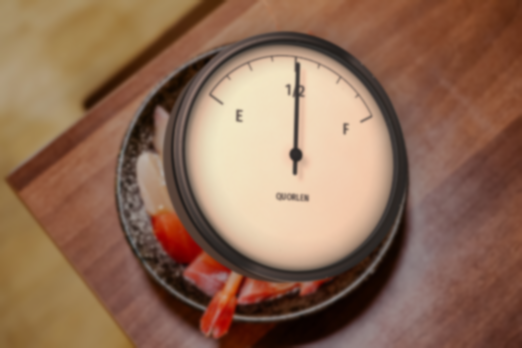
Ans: **0.5**
